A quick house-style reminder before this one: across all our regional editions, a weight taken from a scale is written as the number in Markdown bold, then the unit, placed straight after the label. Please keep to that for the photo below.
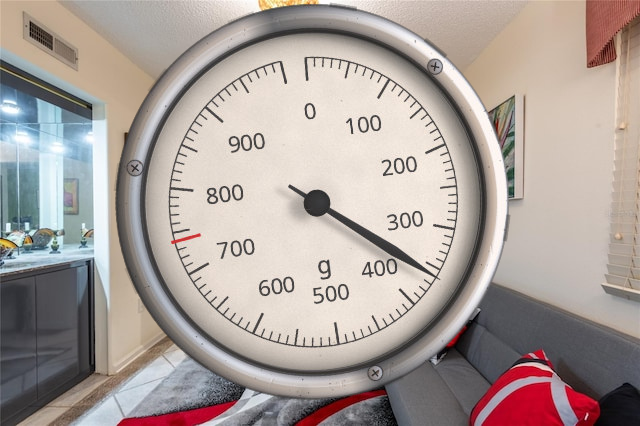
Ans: **360** g
